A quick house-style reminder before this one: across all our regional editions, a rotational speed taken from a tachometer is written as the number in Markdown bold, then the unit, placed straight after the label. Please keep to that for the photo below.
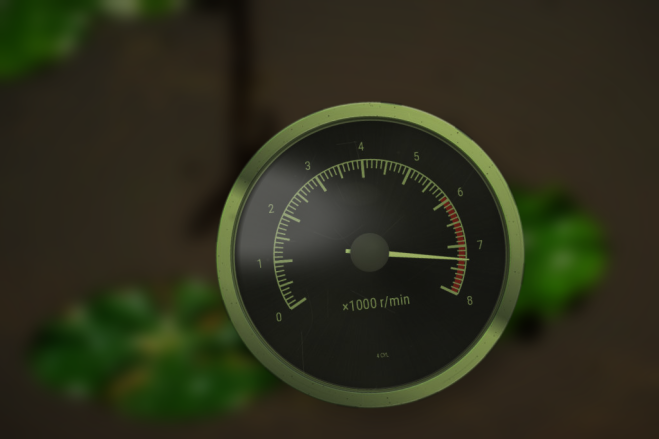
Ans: **7300** rpm
